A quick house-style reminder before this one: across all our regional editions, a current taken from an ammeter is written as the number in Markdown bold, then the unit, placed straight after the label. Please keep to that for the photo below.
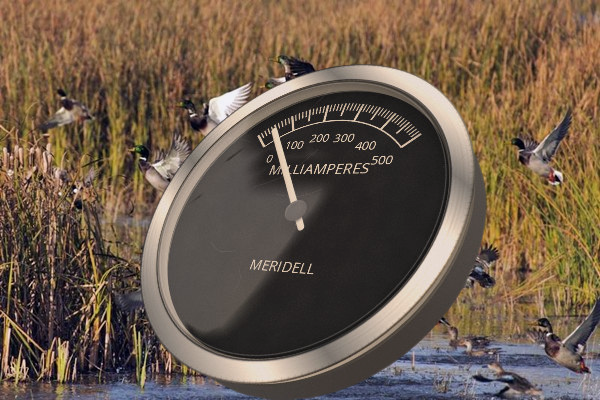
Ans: **50** mA
